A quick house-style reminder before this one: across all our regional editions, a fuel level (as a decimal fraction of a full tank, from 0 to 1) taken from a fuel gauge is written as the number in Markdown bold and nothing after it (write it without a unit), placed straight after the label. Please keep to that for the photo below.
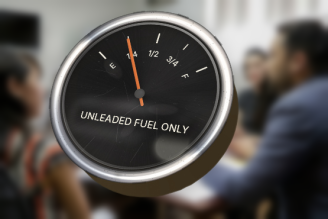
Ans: **0.25**
